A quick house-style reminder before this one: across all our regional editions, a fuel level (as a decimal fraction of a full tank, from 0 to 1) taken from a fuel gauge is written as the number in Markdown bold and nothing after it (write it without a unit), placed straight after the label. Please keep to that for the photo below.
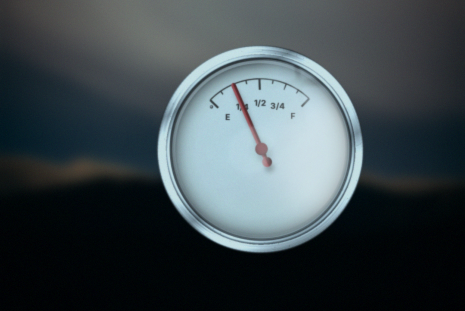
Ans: **0.25**
